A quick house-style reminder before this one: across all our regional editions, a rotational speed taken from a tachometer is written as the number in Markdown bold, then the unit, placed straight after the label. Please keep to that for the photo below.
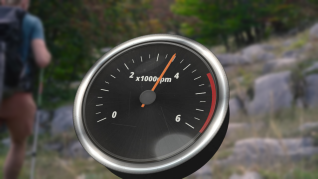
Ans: **3500** rpm
